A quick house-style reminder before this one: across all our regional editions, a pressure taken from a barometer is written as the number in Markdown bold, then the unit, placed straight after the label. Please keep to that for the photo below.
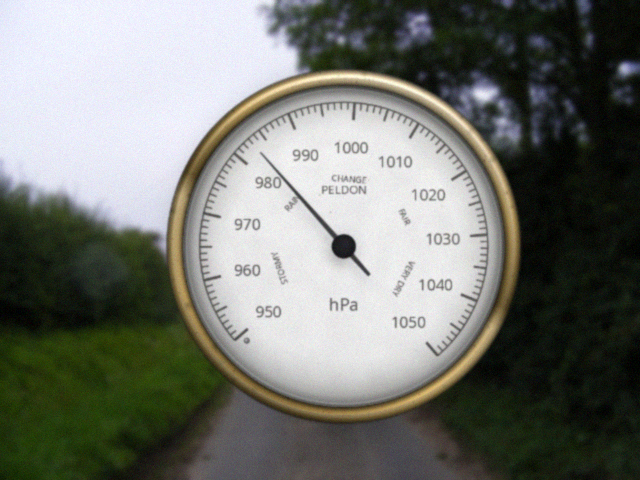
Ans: **983** hPa
